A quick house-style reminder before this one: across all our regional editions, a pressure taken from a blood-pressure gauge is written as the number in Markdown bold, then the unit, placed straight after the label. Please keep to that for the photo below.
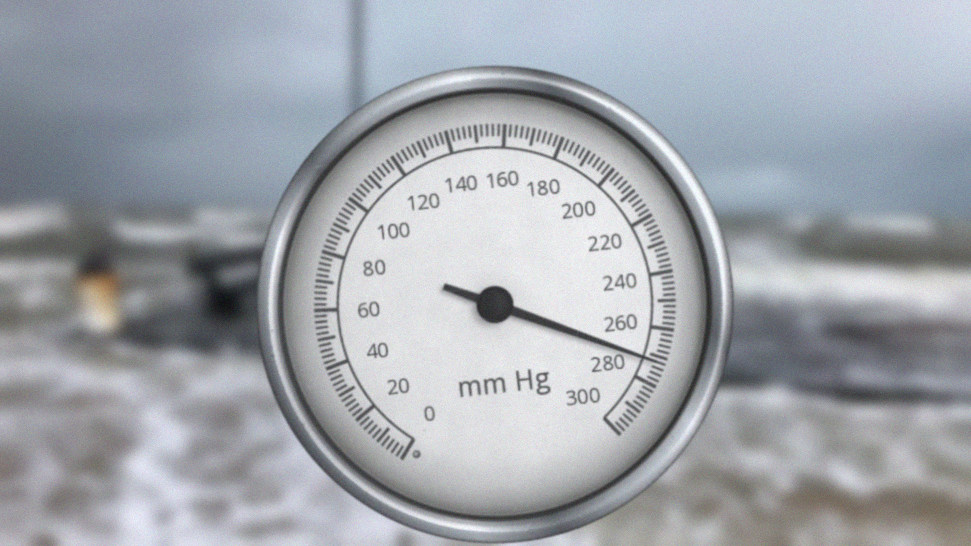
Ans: **272** mmHg
